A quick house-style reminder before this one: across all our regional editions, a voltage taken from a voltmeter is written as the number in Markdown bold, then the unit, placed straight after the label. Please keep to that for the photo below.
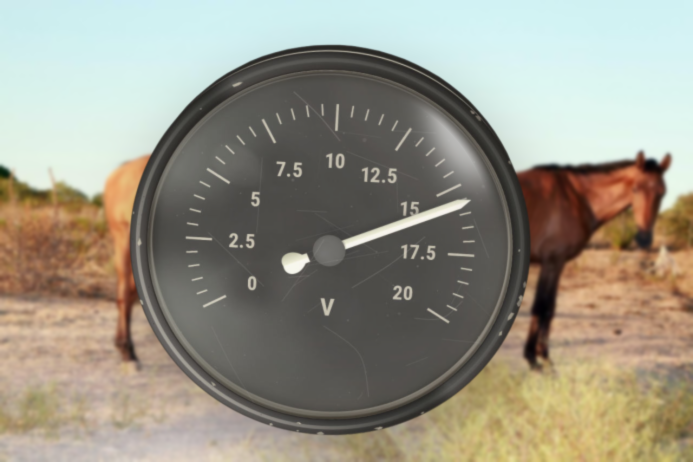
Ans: **15.5** V
